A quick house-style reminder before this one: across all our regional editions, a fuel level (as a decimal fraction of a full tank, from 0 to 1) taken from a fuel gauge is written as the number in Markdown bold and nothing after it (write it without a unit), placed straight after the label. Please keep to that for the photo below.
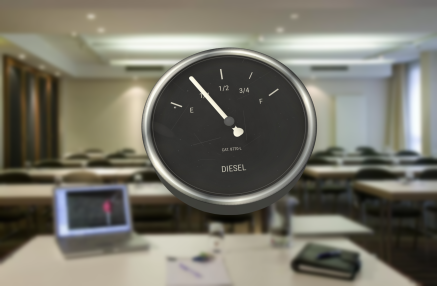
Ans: **0.25**
